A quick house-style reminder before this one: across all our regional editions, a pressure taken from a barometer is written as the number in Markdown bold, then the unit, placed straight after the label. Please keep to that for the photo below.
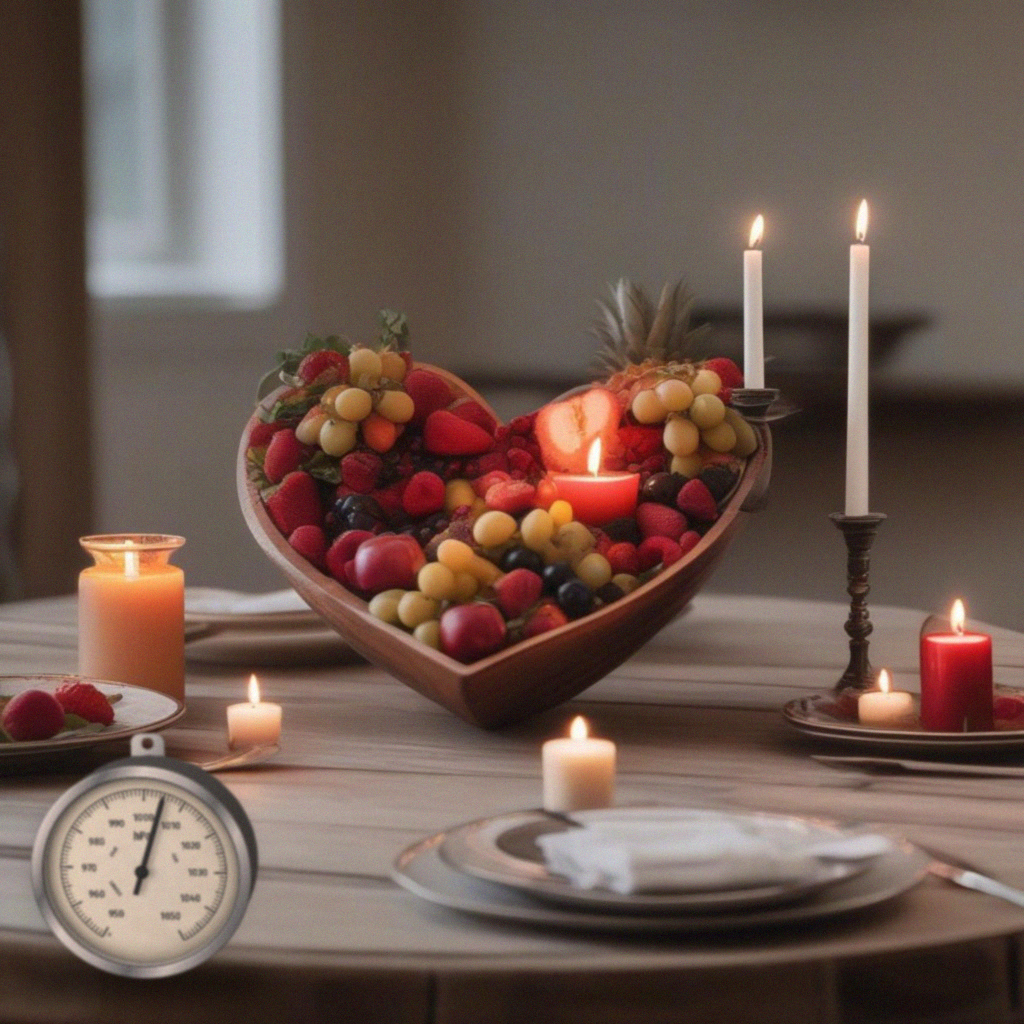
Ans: **1005** hPa
